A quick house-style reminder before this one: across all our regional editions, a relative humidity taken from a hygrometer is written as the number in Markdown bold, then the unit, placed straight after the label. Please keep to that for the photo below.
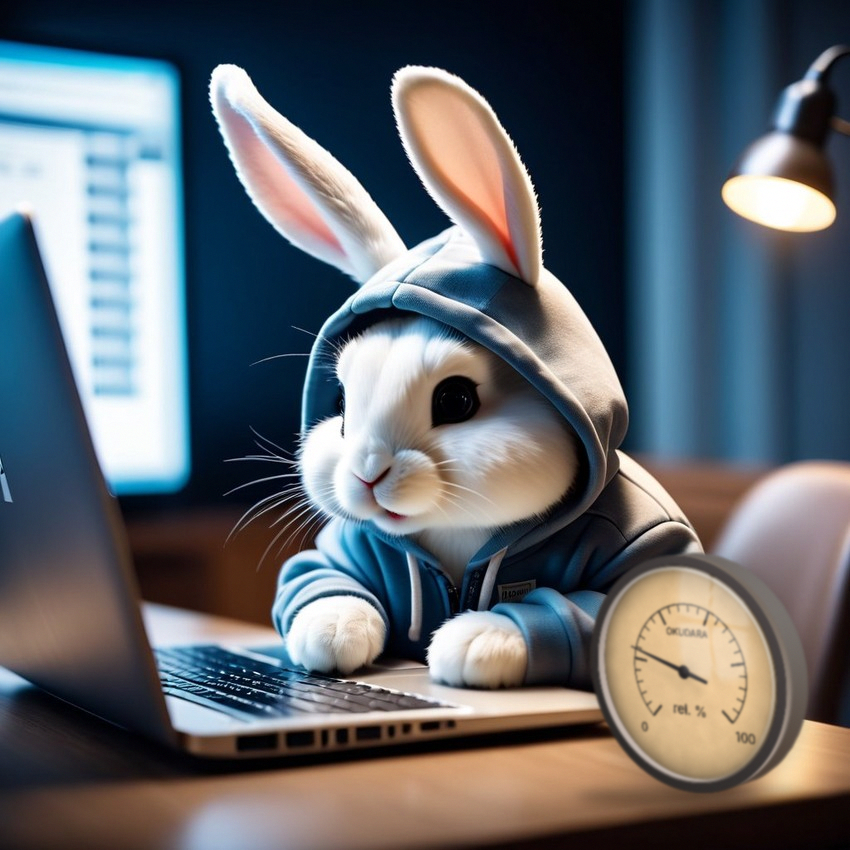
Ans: **24** %
